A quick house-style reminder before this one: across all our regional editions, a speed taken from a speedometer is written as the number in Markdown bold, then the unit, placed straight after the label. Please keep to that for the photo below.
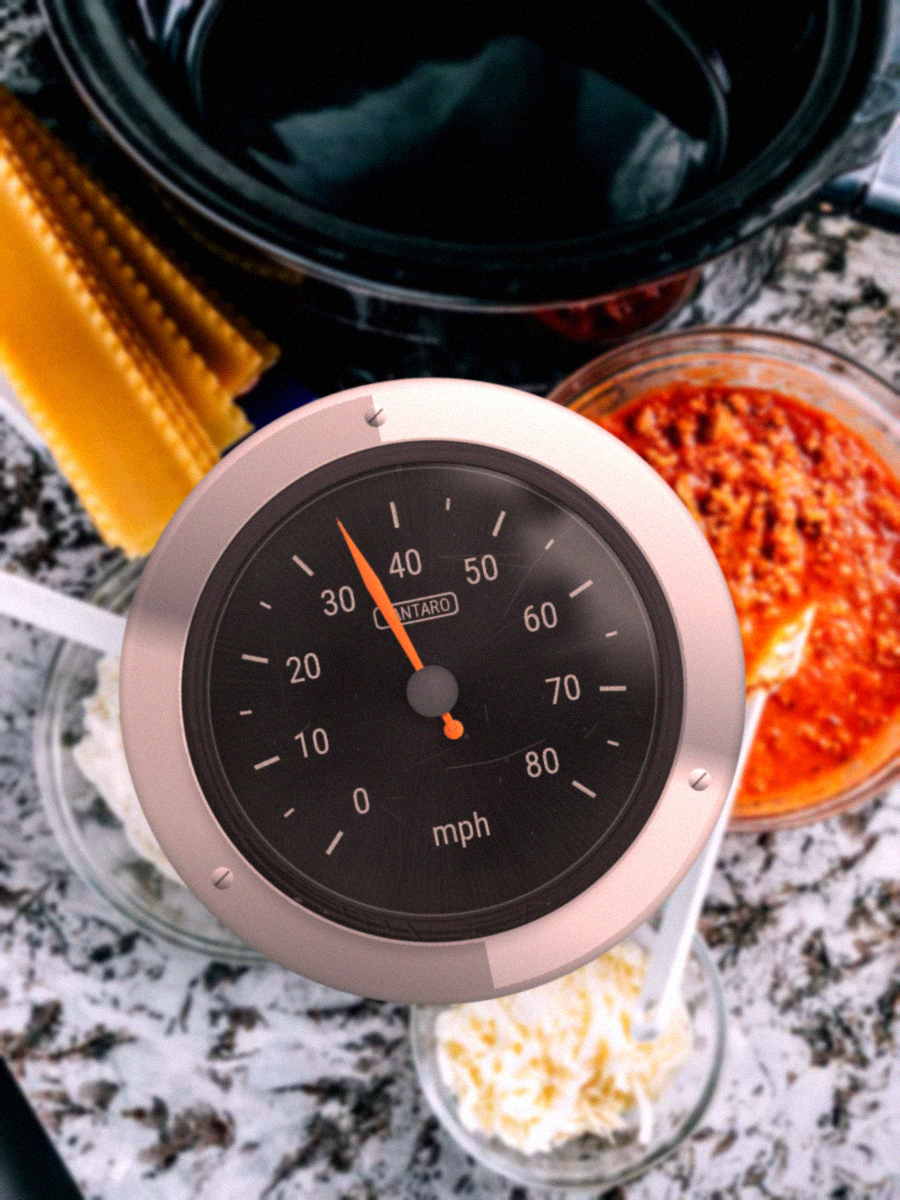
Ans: **35** mph
